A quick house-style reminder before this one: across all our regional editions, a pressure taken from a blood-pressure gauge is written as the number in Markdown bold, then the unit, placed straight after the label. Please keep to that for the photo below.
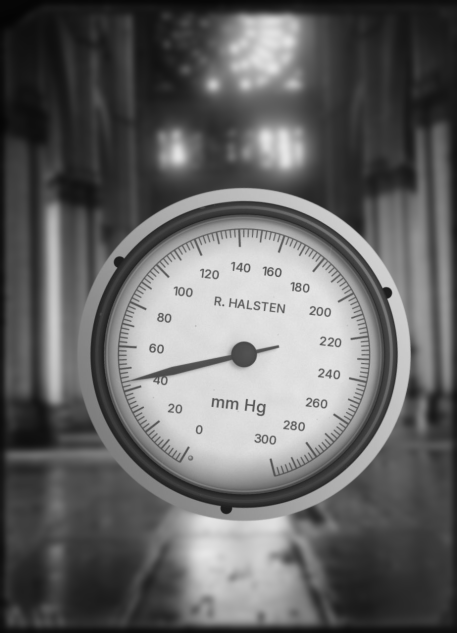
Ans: **44** mmHg
